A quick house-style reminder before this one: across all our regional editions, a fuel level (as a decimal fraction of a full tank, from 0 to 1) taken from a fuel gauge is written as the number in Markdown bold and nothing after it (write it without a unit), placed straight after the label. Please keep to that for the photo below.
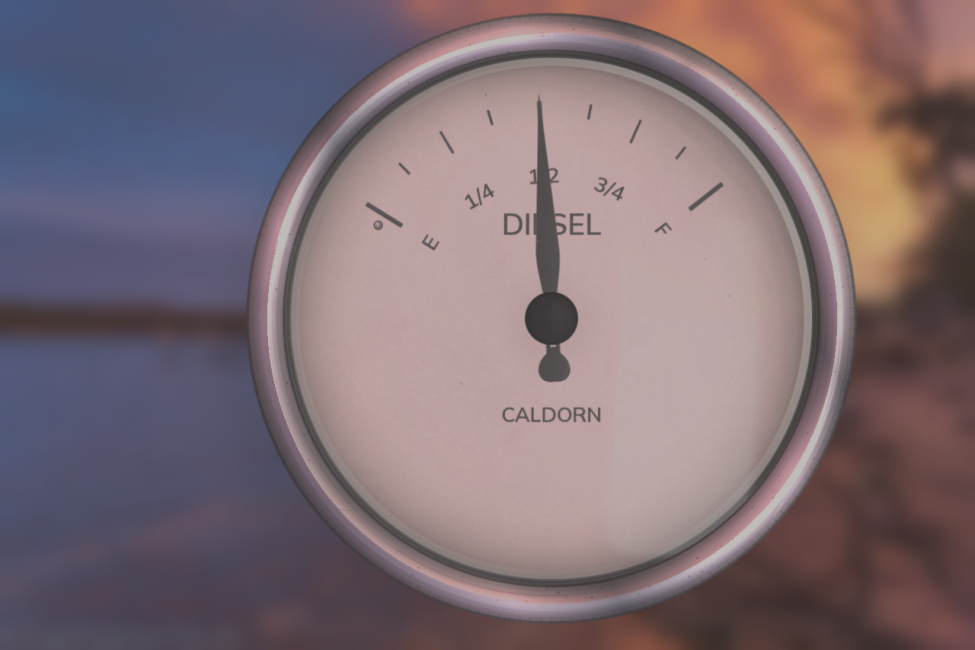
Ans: **0.5**
